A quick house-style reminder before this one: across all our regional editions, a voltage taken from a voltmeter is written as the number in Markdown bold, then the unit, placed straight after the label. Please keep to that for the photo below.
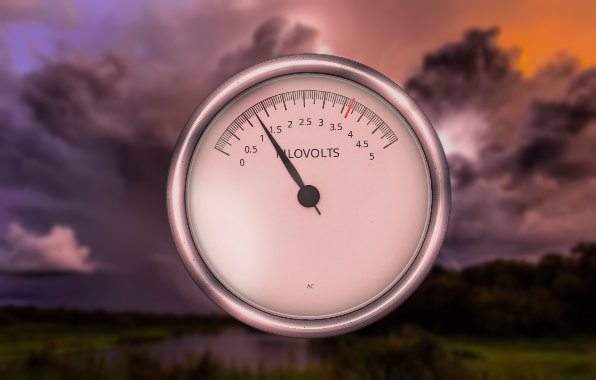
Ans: **1.25** kV
